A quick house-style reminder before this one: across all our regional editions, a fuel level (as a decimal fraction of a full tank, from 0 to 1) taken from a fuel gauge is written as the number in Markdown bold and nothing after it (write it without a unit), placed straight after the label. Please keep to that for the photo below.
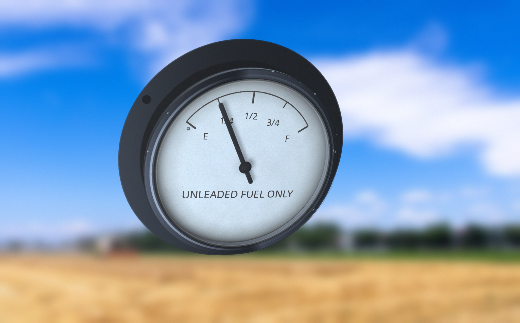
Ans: **0.25**
